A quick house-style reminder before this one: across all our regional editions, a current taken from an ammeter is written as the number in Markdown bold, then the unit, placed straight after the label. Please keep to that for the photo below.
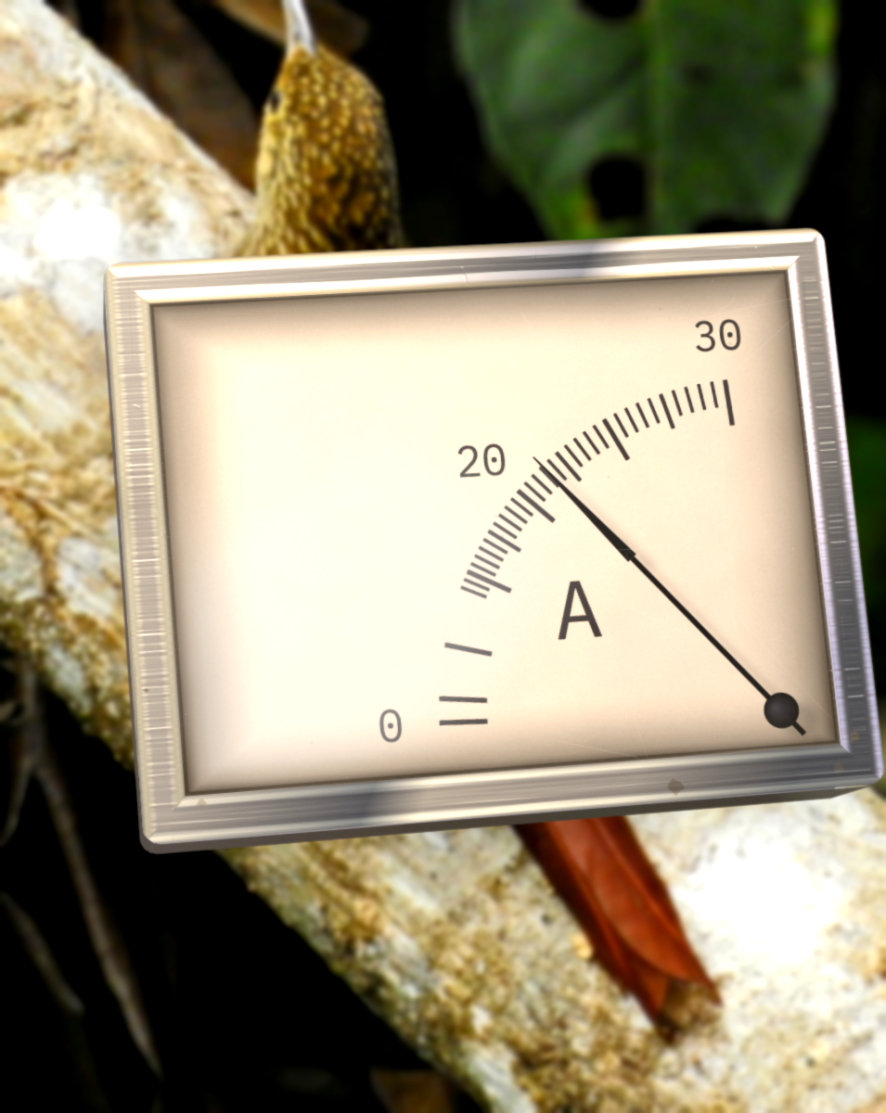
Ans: **21.5** A
